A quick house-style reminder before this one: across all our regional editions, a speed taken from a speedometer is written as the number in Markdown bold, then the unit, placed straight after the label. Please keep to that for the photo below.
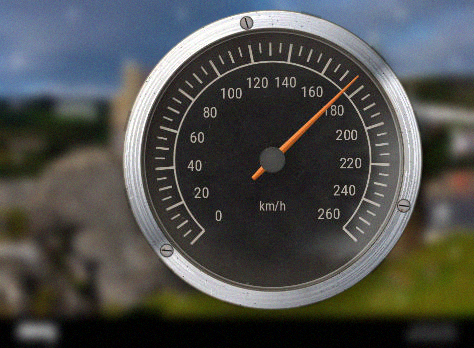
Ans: **175** km/h
